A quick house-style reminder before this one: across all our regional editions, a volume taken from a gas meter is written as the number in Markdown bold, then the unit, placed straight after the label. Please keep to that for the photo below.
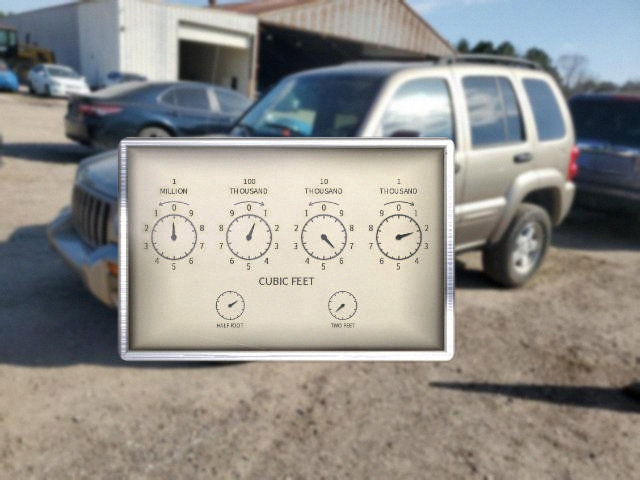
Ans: **6200** ft³
